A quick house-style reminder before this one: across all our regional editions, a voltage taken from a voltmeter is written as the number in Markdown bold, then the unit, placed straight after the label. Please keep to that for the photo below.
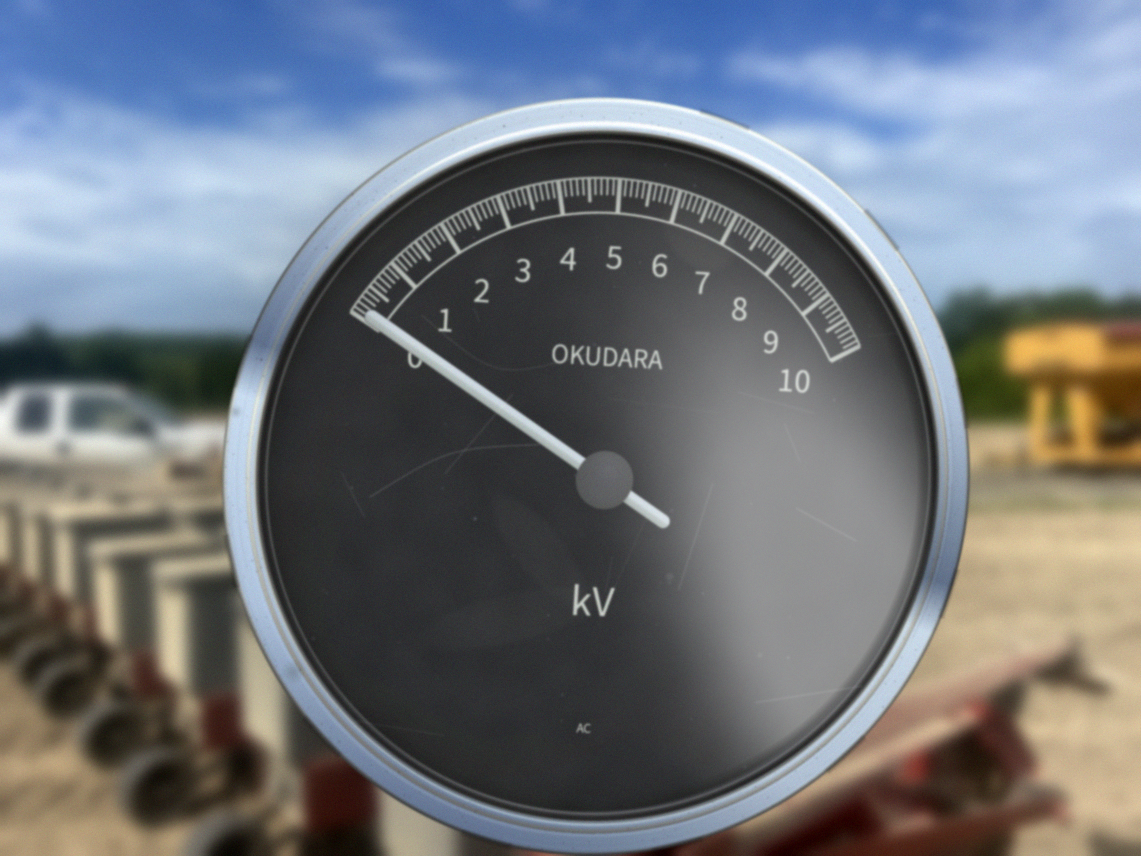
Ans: **0.1** kV
